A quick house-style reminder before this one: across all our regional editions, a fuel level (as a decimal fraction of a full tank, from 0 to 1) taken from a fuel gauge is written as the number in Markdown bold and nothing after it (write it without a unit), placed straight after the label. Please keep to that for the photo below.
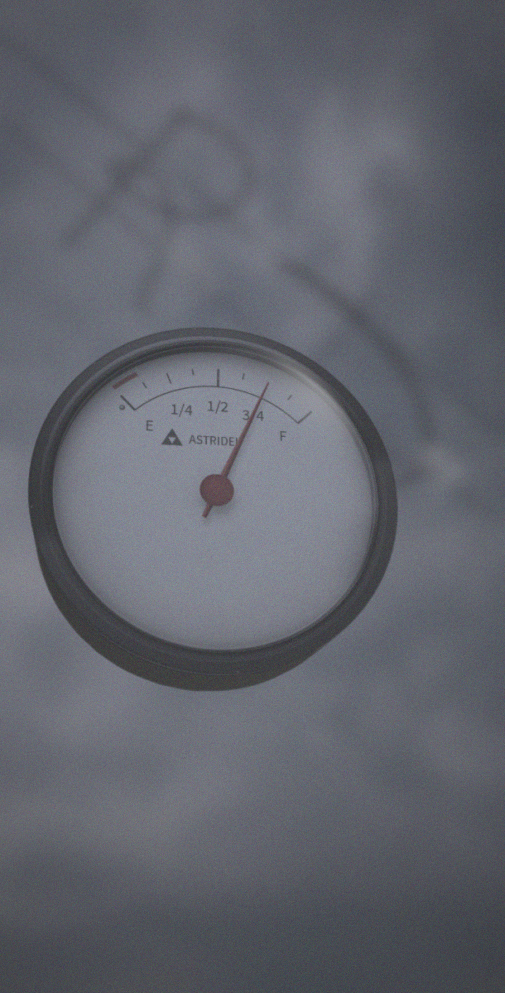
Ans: **0.75**
